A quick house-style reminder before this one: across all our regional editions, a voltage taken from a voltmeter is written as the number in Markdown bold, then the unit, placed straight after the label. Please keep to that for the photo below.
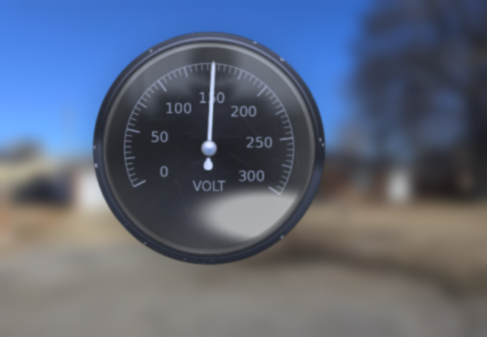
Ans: **150** V
